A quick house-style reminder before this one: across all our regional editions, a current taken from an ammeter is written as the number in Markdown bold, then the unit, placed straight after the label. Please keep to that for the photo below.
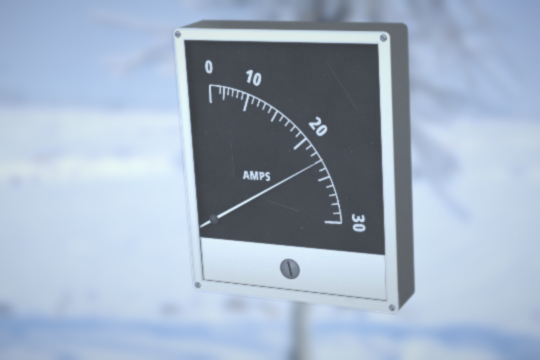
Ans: **23** A
